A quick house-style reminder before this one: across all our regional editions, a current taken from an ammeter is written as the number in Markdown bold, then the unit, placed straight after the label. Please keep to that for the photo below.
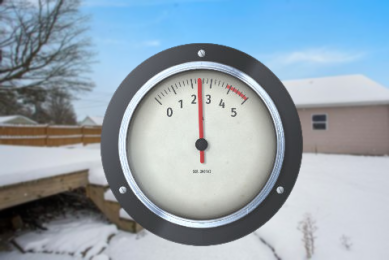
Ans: **2.4** A
